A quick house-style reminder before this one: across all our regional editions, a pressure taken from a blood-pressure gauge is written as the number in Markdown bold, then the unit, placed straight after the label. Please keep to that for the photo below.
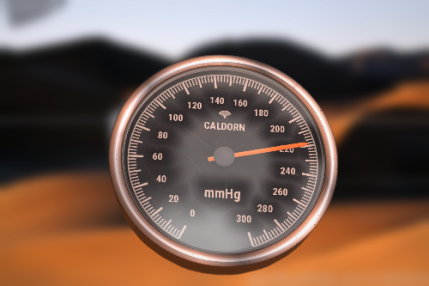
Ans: **220** mmHg
